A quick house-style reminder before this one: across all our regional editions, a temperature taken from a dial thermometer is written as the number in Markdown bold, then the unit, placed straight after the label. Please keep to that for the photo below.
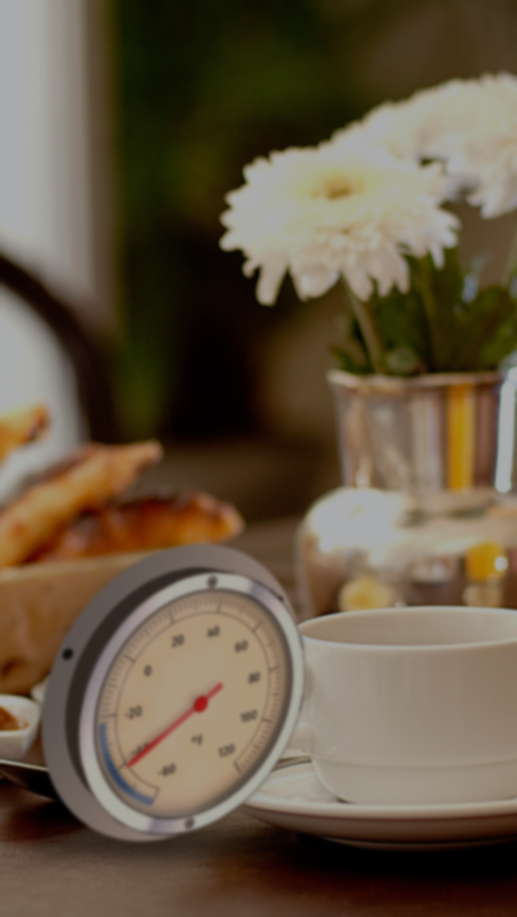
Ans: **-40** °F
